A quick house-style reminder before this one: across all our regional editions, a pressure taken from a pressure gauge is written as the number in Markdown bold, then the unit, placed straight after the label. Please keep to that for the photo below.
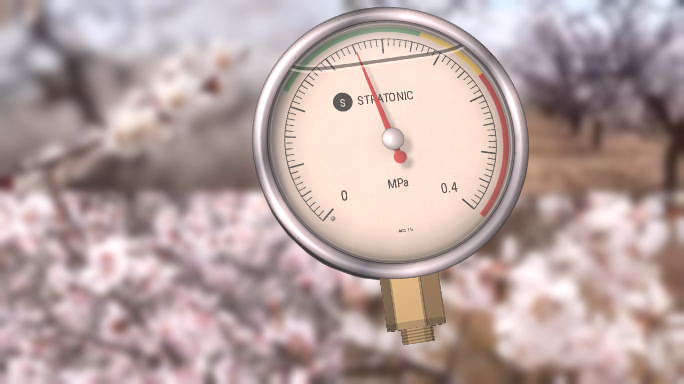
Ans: **0.175** MPa
